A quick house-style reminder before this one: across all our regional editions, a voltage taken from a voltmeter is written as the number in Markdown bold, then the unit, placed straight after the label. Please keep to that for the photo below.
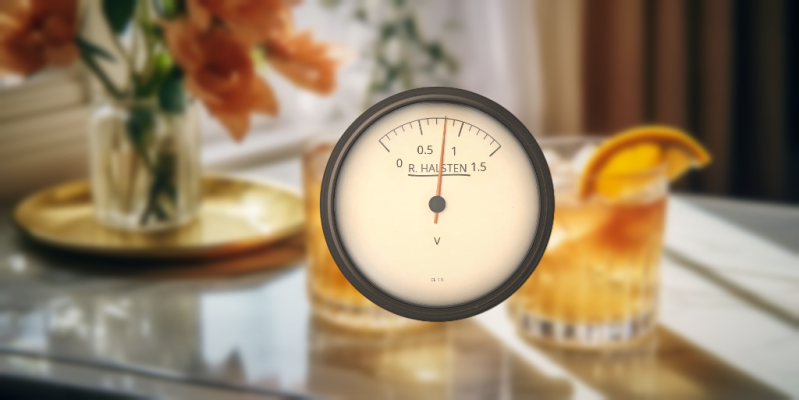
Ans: **0.8** V
